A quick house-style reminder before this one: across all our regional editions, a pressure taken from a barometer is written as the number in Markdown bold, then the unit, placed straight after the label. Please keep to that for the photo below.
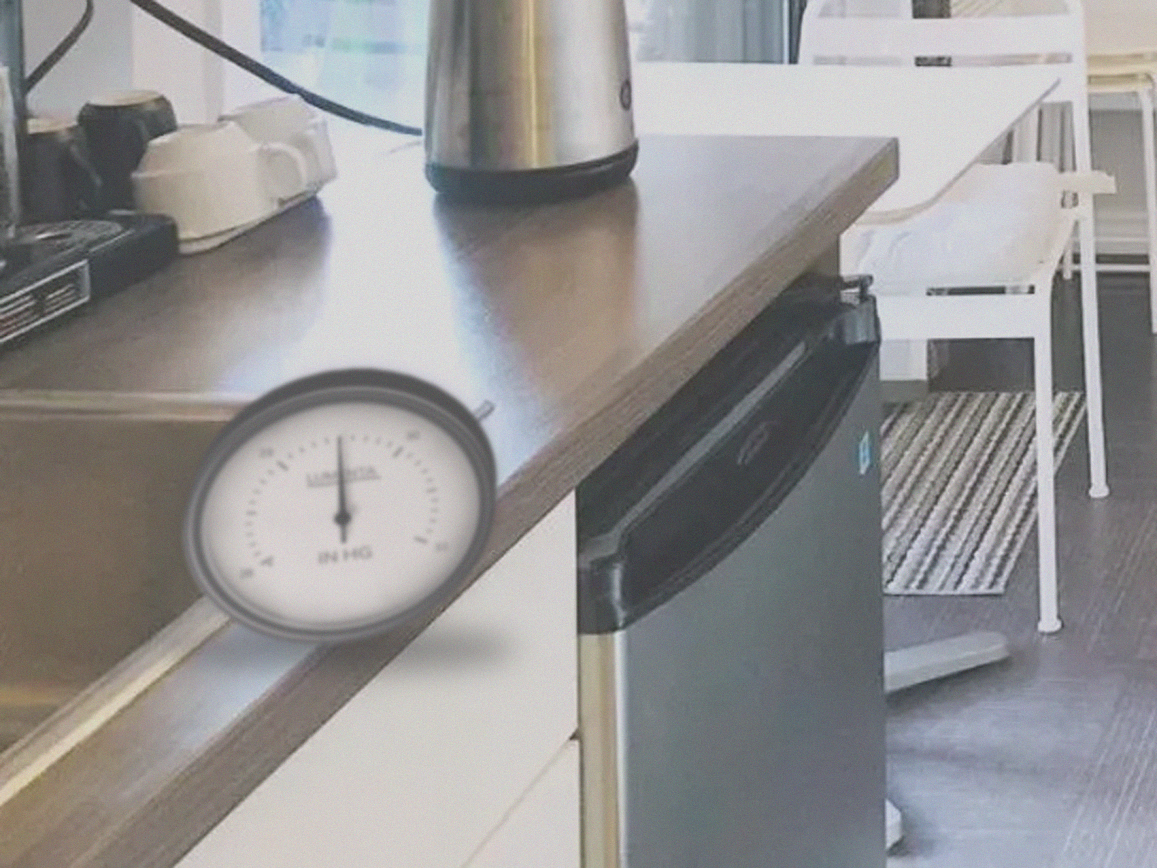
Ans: **29.5** inHg
